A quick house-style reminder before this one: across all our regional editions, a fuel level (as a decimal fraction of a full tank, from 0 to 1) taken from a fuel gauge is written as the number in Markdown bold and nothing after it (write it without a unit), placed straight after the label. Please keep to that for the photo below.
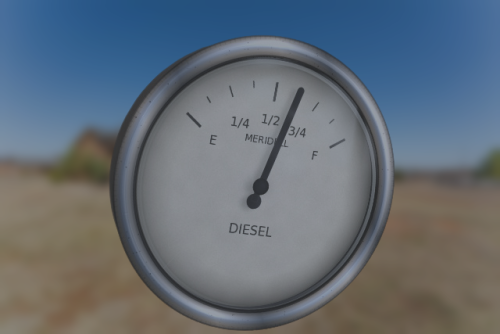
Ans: **0.625**
